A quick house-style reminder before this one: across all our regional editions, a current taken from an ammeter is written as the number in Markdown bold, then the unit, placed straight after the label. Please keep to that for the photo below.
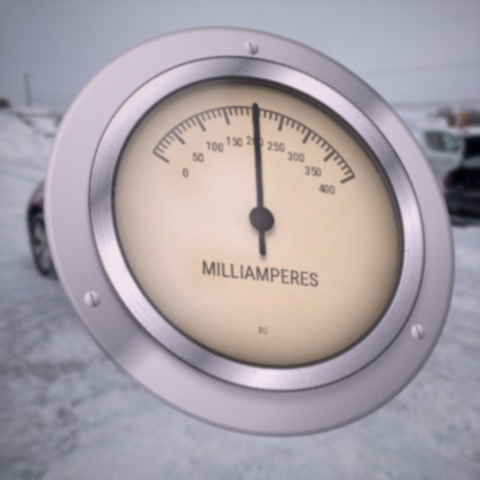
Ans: **200** mA
